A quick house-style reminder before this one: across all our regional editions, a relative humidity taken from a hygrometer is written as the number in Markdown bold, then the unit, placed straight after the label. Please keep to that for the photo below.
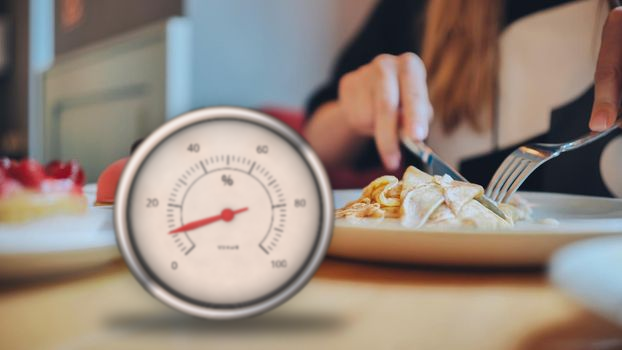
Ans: **10** %
